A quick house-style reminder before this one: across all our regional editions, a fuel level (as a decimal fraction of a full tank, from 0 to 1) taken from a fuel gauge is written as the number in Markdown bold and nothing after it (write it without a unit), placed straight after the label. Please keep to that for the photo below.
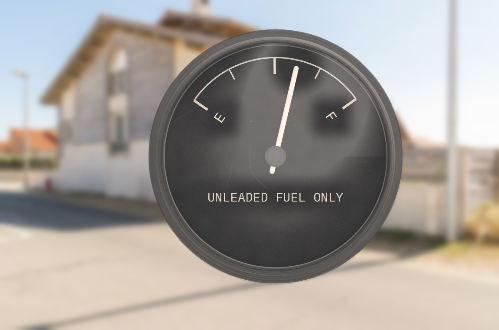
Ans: **0.625**
